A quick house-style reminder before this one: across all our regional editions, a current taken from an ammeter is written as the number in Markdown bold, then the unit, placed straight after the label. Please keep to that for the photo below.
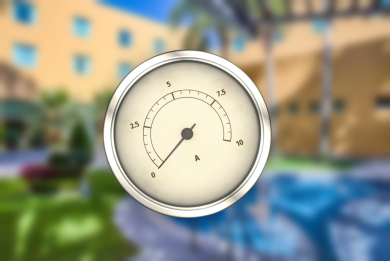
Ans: **0** A
